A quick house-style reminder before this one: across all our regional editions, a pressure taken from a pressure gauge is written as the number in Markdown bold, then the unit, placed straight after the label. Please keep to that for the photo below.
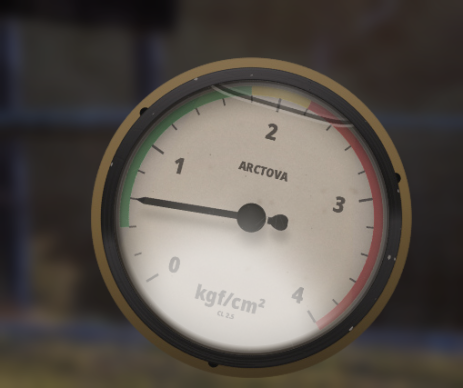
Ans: **0.6** kg/cm²
